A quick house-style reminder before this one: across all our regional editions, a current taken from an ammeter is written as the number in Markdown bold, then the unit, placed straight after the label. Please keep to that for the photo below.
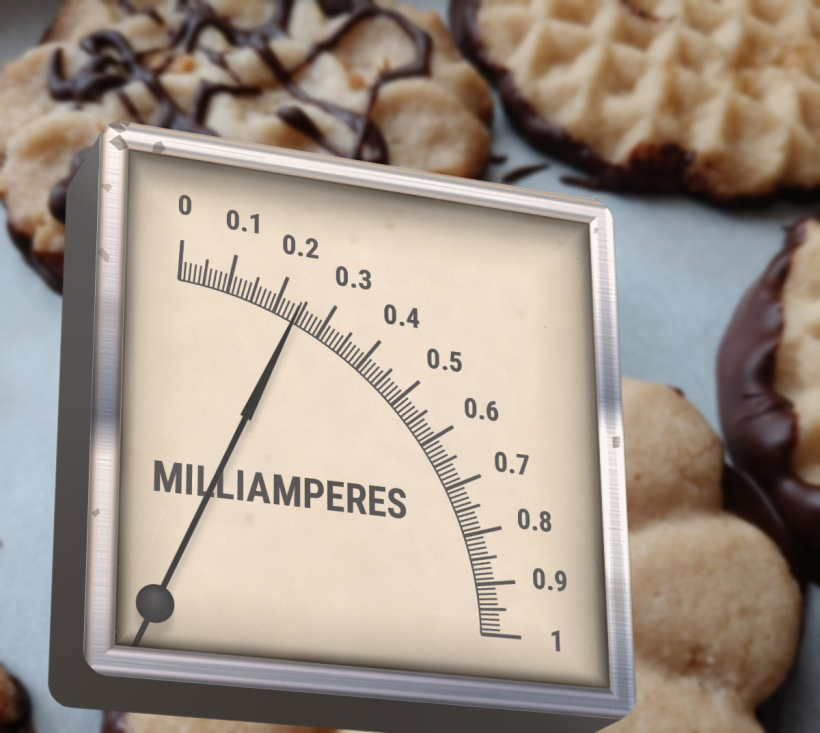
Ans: **0.24** mA
